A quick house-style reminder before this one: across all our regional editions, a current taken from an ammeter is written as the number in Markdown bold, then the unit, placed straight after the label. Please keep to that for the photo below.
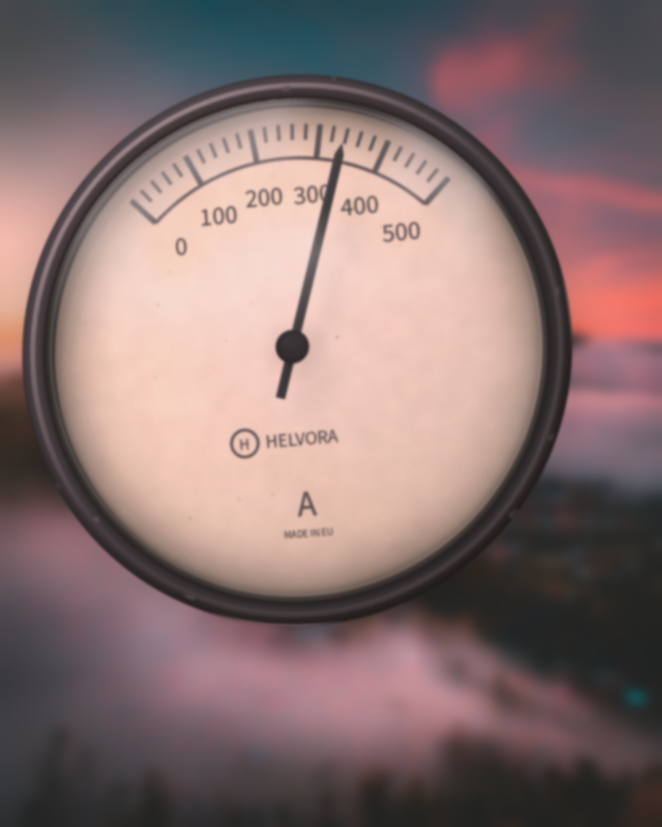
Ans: **340** A
